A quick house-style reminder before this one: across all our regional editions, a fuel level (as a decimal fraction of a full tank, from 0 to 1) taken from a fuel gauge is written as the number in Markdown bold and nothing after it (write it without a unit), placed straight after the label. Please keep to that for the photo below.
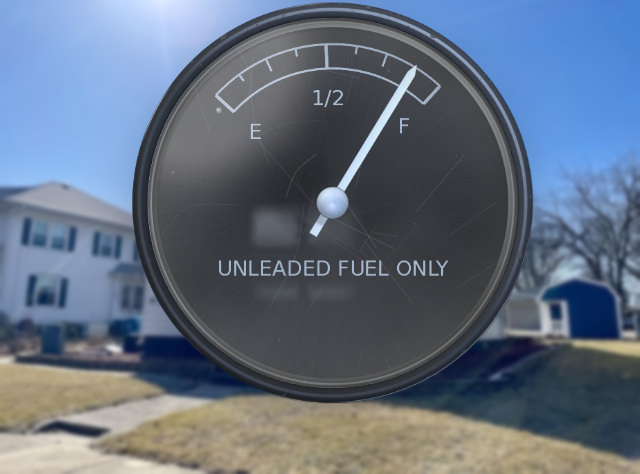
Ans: **0.875**
